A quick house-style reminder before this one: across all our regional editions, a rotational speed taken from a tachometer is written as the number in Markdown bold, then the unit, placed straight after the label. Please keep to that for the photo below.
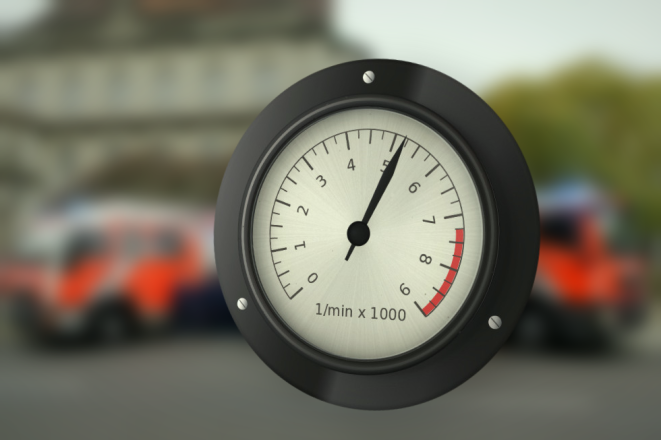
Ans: **5250** rpm
